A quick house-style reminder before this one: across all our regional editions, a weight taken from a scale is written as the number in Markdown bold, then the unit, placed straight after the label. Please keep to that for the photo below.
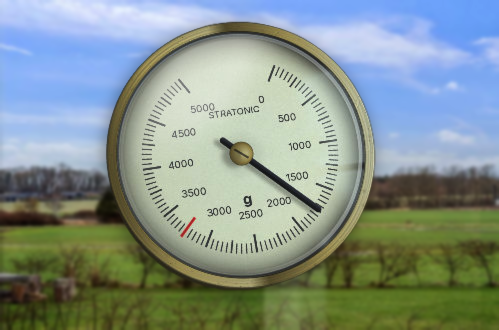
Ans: **1750** g
